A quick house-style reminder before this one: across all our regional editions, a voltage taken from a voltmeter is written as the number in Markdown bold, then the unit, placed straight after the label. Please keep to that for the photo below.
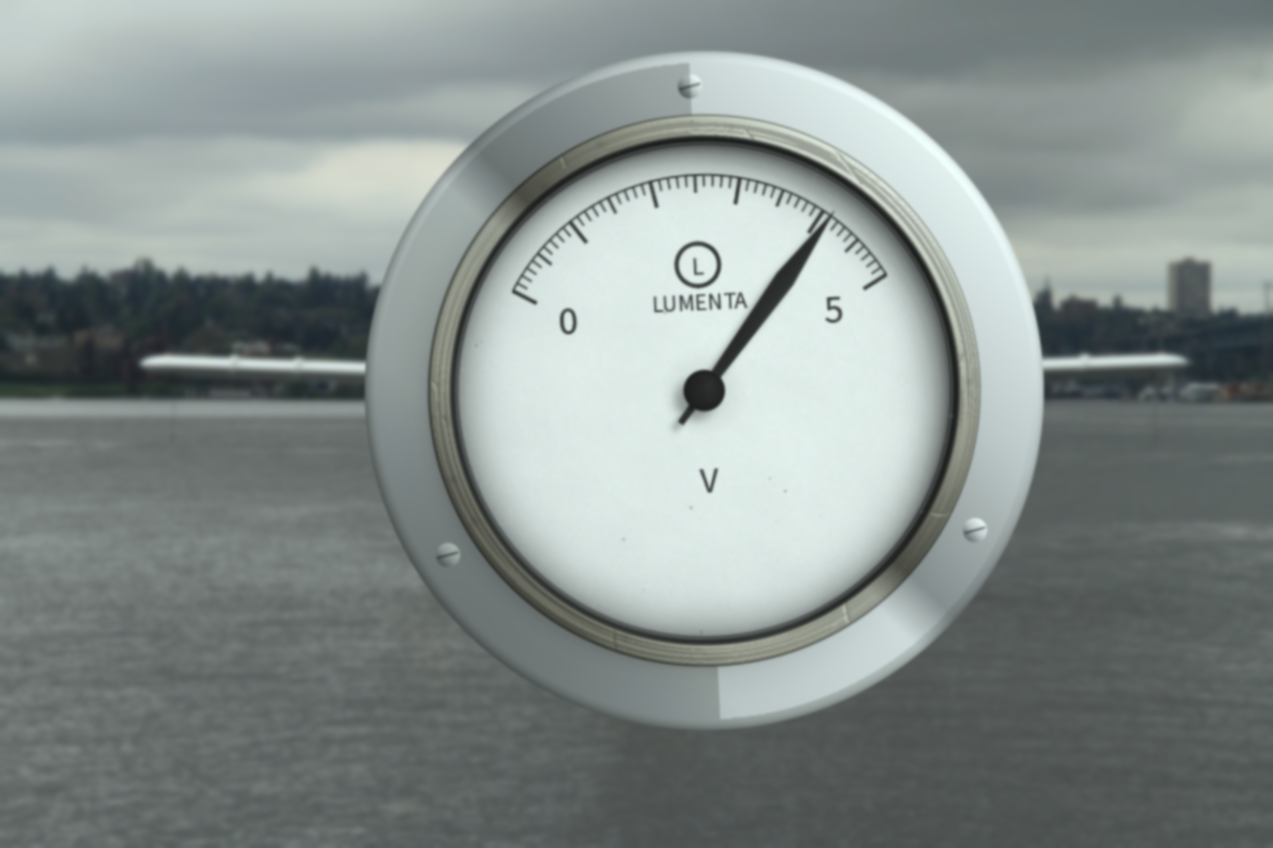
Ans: **4.1** V
